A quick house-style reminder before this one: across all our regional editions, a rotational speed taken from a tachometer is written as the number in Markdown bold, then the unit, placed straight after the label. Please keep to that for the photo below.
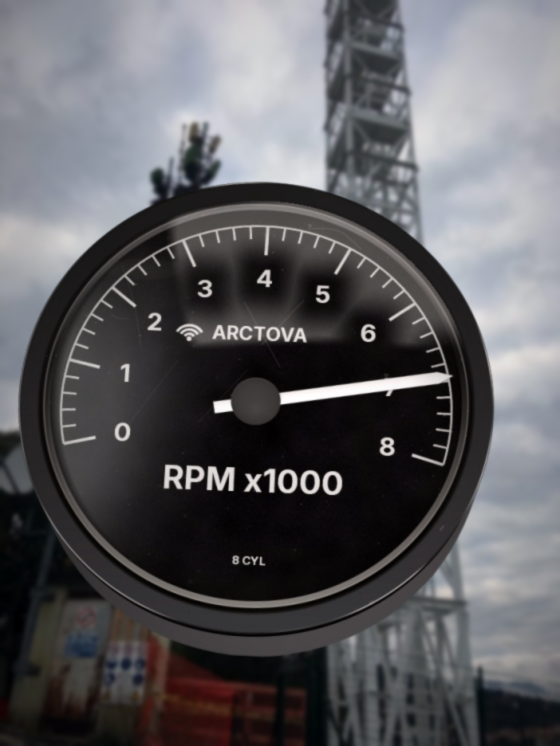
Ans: **7000** rpm
